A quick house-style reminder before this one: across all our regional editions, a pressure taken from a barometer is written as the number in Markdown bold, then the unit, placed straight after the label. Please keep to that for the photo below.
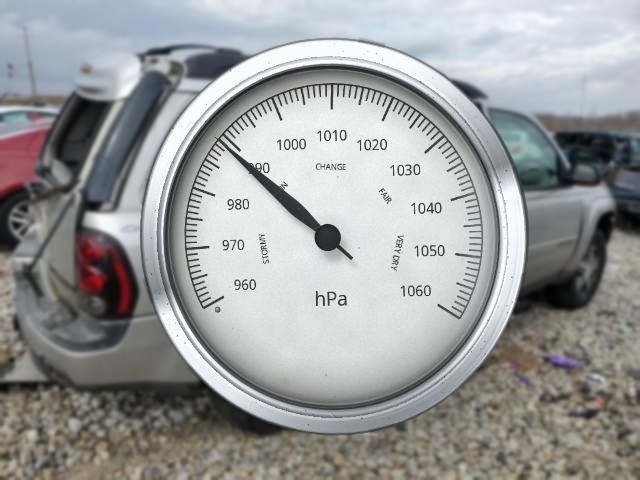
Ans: **989** hPa
